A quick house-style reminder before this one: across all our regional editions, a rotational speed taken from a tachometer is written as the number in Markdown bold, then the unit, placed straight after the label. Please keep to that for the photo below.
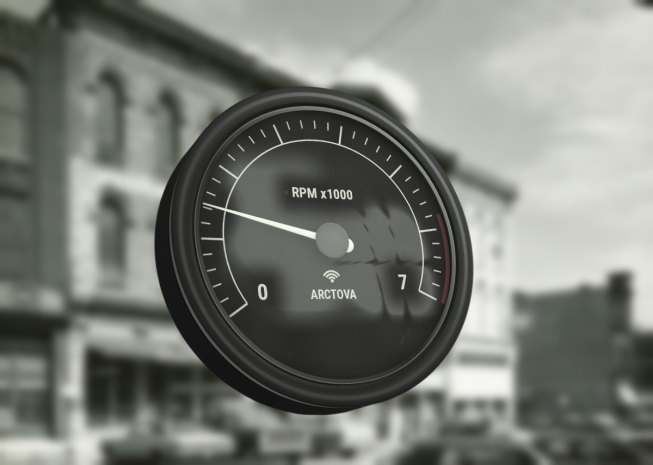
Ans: **1400** rpm
